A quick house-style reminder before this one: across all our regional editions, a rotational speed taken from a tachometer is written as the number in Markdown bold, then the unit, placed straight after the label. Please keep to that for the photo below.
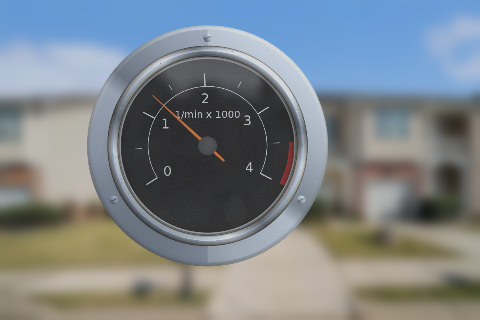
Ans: **1250** rpm
